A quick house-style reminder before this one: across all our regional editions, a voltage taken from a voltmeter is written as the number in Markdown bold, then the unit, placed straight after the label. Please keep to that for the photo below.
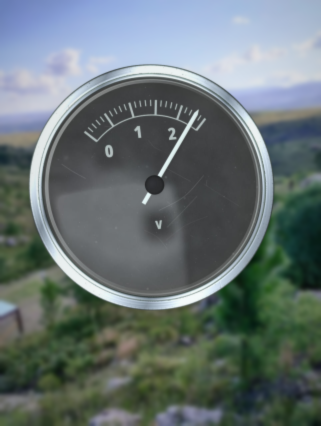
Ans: **2.3** V
